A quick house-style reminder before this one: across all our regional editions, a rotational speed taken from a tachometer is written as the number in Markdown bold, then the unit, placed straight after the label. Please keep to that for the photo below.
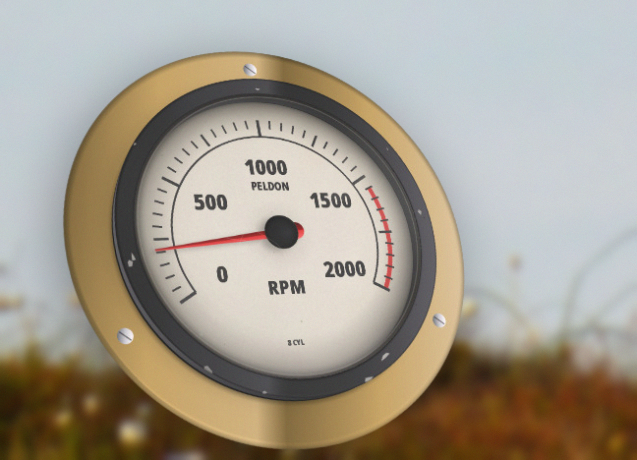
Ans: **200** rpm
